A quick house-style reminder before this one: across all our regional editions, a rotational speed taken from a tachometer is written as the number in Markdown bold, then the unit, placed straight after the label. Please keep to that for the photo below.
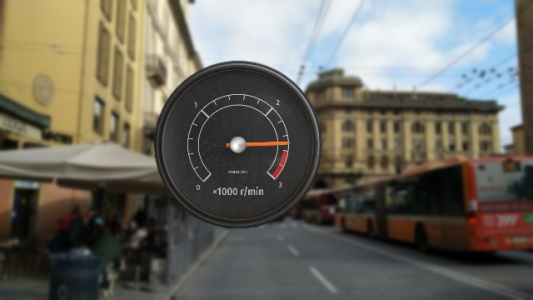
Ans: **2500** rpm
